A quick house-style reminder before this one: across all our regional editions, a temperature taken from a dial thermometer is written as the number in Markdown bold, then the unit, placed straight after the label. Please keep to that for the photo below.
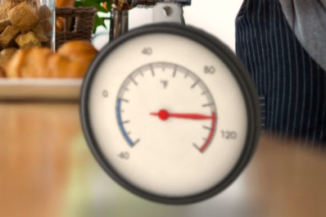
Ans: **110** °F
